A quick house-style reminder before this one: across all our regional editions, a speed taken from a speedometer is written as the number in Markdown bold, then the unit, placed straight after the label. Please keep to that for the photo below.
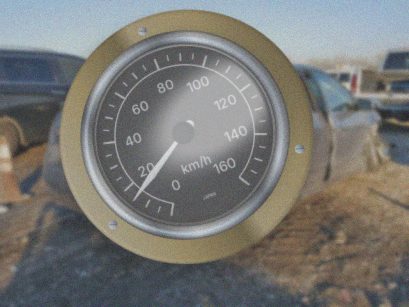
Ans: **15** km/h
